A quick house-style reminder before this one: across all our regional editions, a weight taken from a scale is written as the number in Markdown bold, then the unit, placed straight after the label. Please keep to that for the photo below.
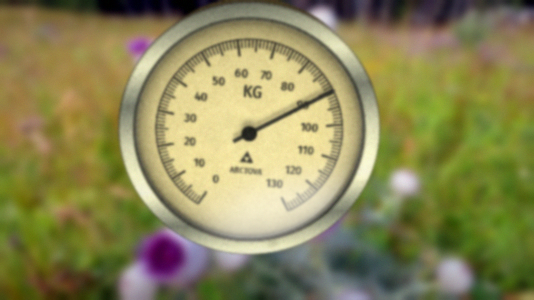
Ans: **90** kg
